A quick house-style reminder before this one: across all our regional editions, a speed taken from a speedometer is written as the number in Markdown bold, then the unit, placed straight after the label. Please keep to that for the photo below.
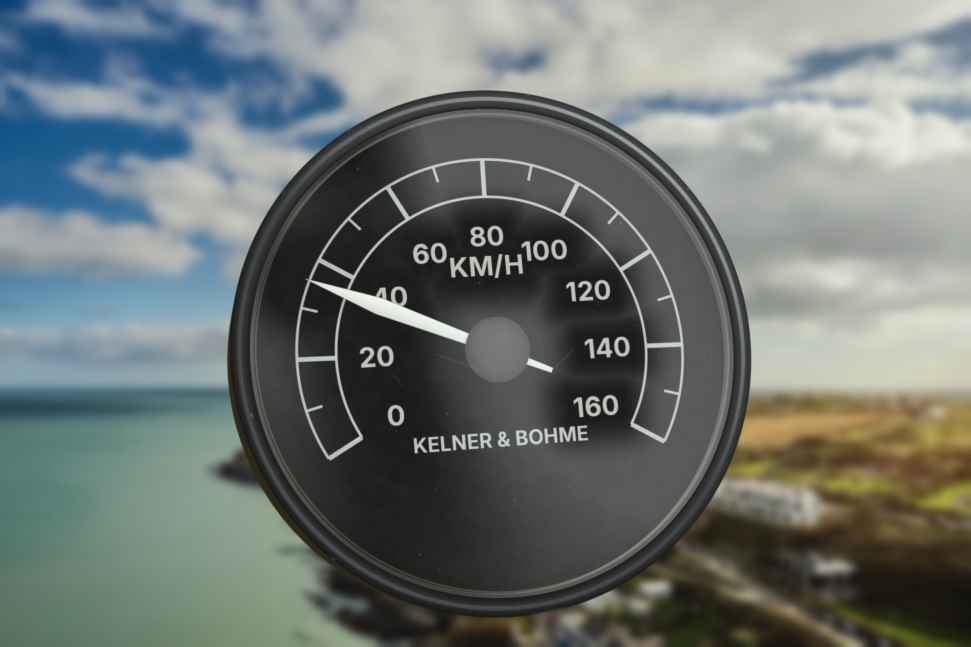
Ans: **35** km/h
